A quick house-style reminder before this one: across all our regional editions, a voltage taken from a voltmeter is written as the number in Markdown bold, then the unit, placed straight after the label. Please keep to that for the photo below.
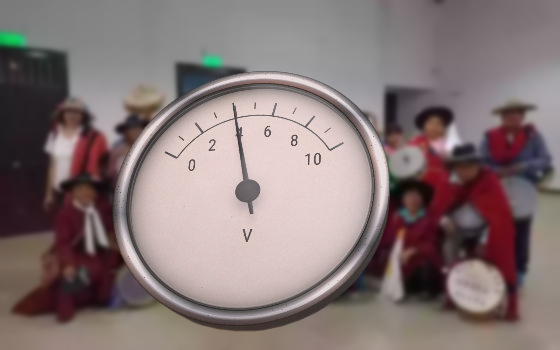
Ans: **4** V
